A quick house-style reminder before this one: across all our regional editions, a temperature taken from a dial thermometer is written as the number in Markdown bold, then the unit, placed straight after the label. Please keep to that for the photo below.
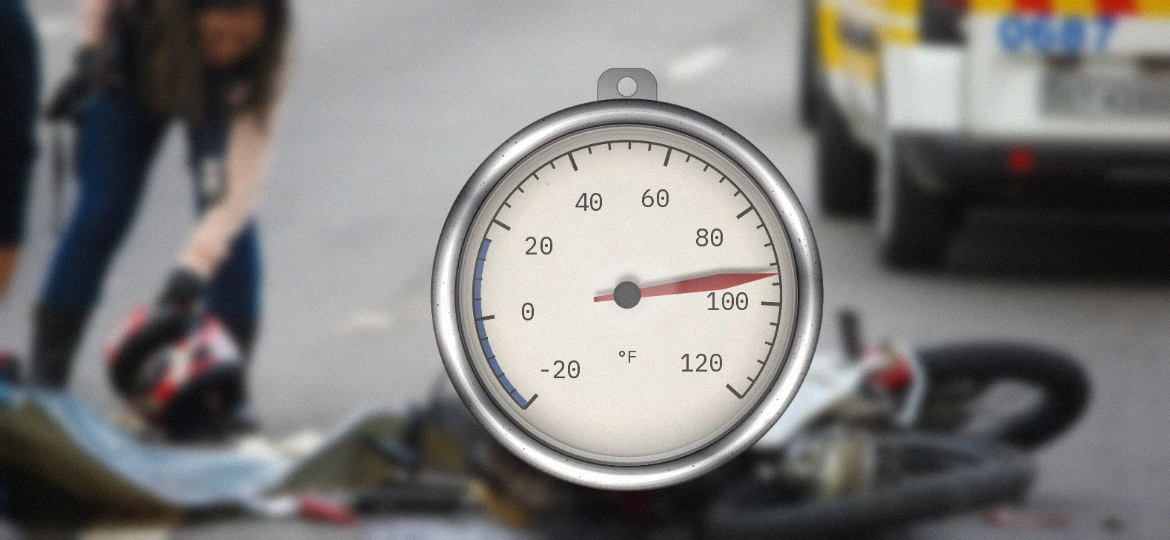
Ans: **94** °F
